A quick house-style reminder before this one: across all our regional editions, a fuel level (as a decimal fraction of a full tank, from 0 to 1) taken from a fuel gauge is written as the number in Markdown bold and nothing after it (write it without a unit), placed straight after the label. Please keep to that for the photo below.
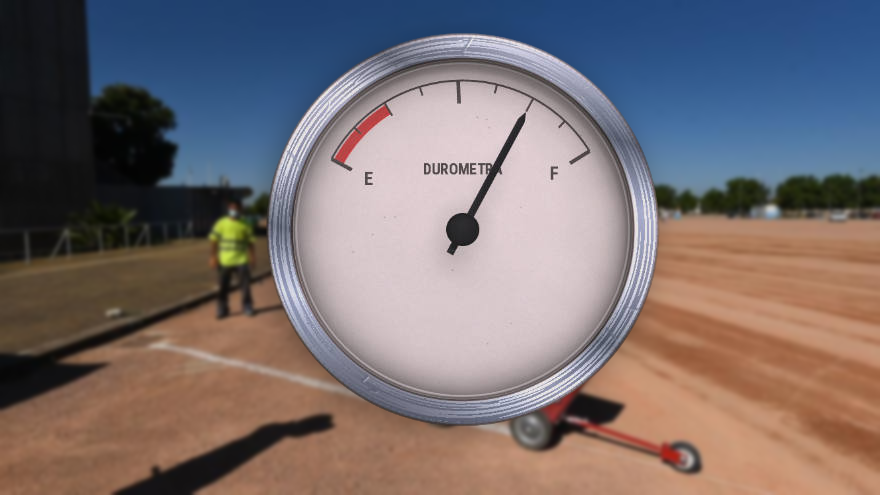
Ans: **0.75**
